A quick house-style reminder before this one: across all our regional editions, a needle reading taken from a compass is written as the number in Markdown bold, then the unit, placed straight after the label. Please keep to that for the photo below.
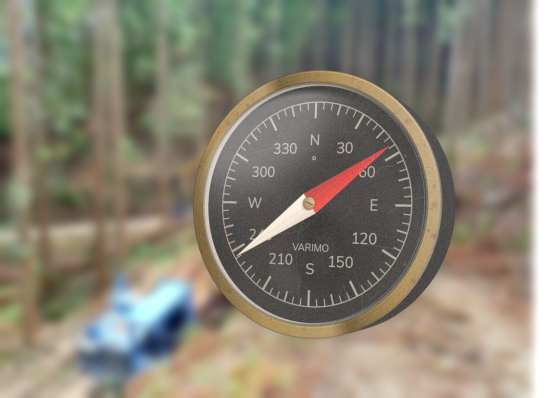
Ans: **55** °
